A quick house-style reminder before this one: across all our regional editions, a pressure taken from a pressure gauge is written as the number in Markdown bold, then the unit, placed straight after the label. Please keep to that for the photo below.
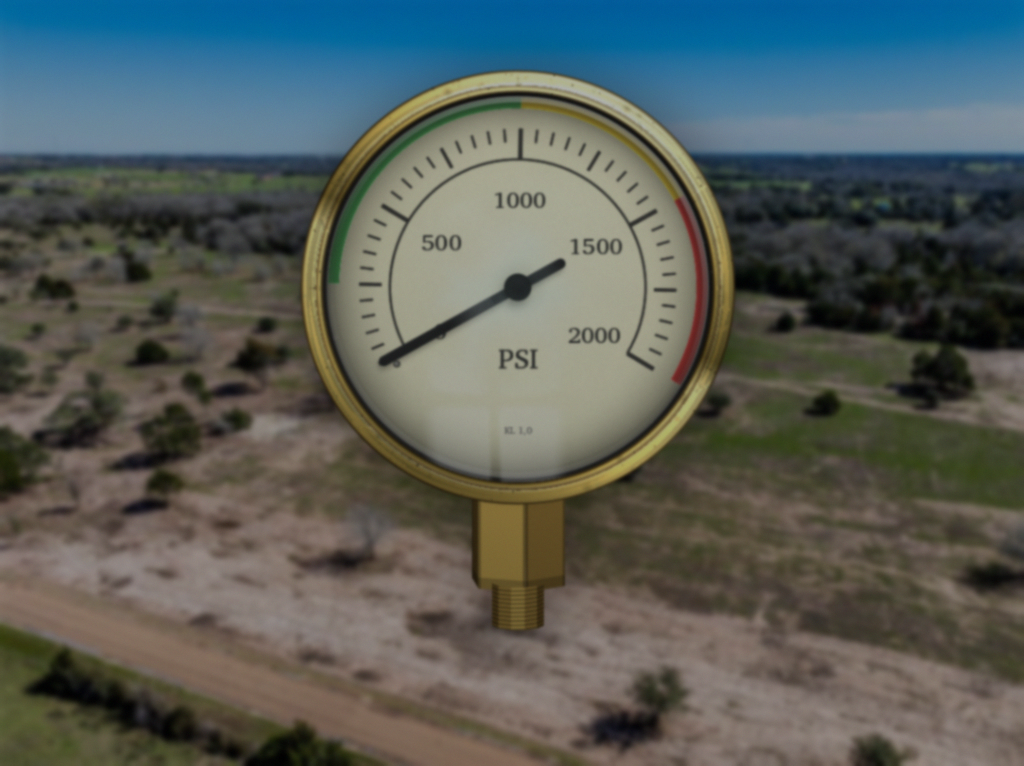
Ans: **0** psi
